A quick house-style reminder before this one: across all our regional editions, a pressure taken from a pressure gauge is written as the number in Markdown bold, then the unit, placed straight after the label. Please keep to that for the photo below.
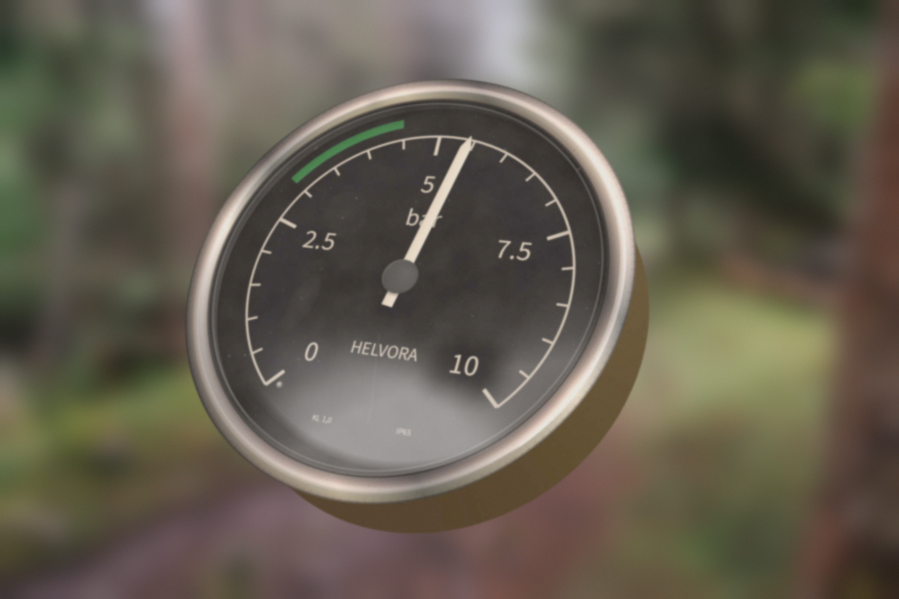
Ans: **5.5** bar
